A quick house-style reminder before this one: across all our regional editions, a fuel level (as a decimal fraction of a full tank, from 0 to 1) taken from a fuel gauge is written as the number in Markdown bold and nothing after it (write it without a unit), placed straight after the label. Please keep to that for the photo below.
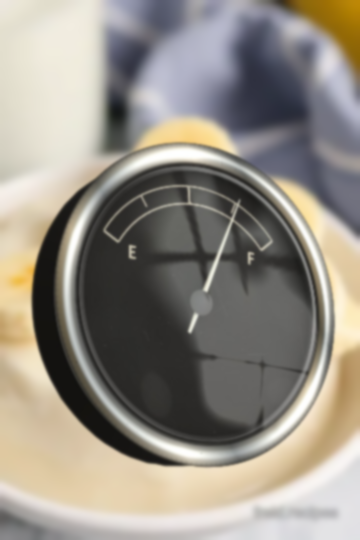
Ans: **0.75**
